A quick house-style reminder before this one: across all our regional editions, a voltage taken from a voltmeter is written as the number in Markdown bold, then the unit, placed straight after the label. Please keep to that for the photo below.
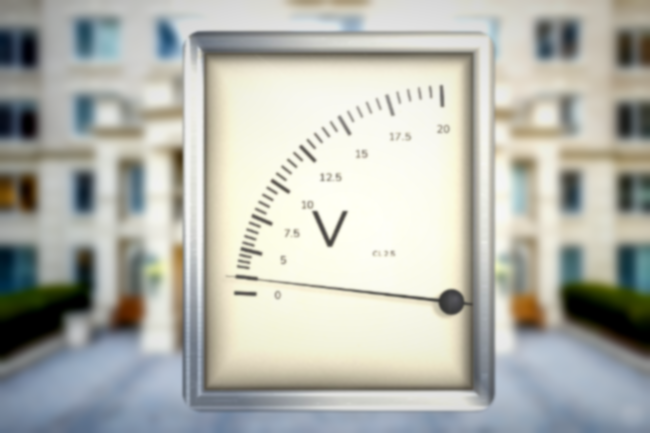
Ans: **2.5** V
